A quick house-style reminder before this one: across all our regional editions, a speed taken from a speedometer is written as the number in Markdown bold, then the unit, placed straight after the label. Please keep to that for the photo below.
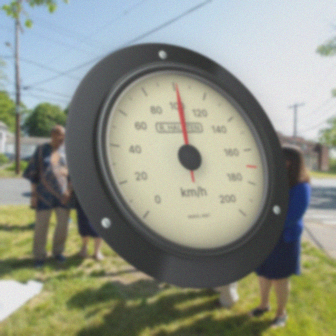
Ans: **100** km/h
